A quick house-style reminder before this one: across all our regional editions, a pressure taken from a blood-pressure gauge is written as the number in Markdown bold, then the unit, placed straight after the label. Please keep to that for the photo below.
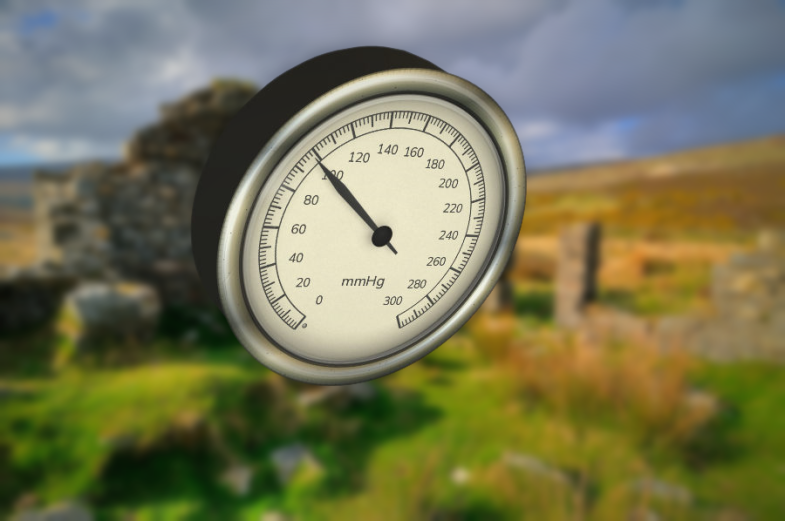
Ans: **98** mmHg
